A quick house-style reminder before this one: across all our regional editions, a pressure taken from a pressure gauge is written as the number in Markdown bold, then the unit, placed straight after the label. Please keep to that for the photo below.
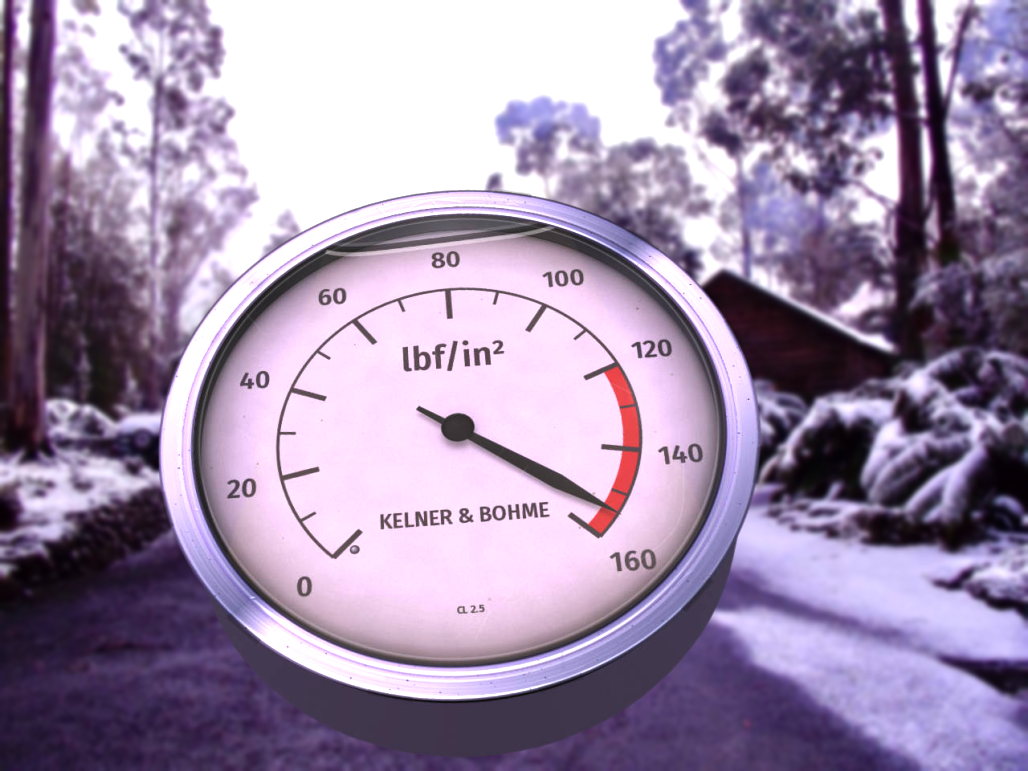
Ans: **155** psi
